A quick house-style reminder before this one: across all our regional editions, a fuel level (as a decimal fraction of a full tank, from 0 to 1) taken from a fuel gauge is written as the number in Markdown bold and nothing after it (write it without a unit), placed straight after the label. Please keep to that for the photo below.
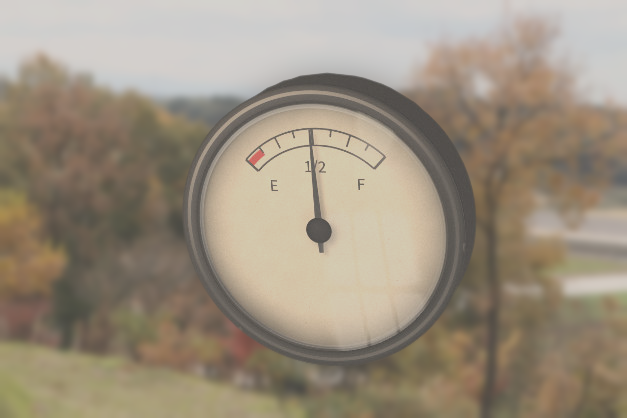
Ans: **0.5**
